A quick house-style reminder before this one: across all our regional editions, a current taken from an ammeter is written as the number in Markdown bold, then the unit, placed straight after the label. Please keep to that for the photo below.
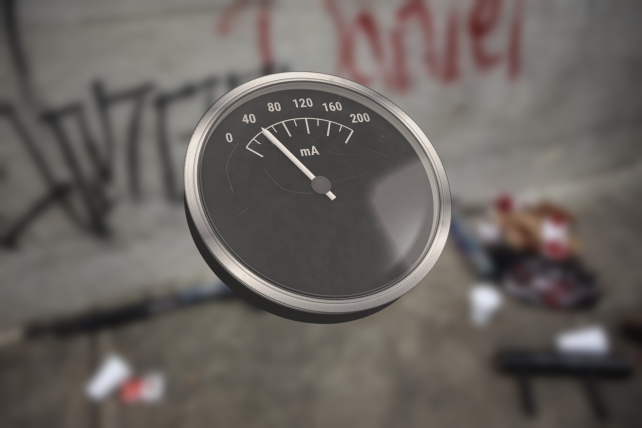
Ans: **40** mA
